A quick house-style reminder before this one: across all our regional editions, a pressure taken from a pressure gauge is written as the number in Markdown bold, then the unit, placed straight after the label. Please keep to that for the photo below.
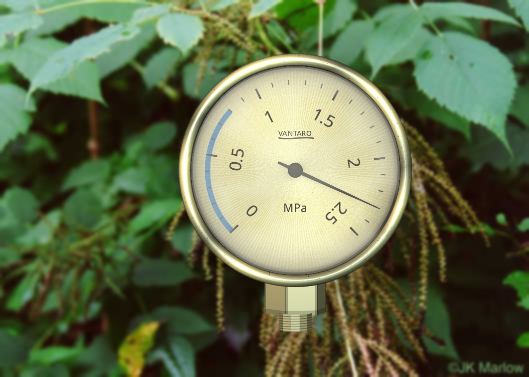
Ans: **2.3** MPa
